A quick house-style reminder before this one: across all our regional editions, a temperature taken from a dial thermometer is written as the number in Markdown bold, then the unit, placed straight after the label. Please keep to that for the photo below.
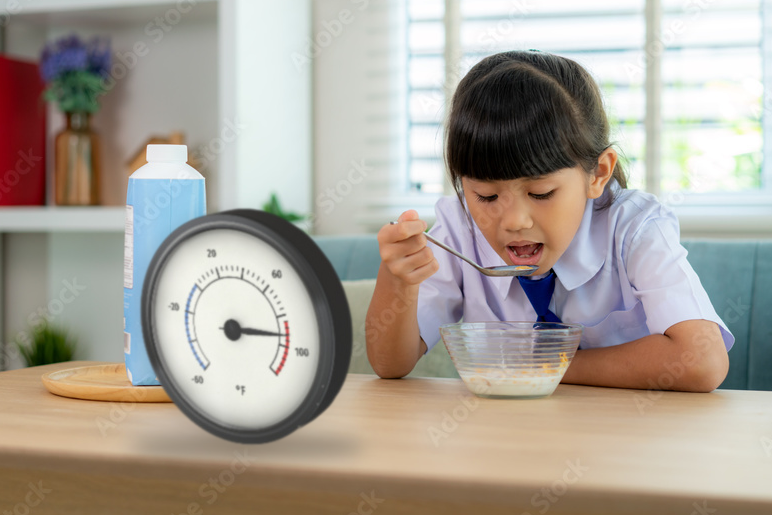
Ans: **92** °F
